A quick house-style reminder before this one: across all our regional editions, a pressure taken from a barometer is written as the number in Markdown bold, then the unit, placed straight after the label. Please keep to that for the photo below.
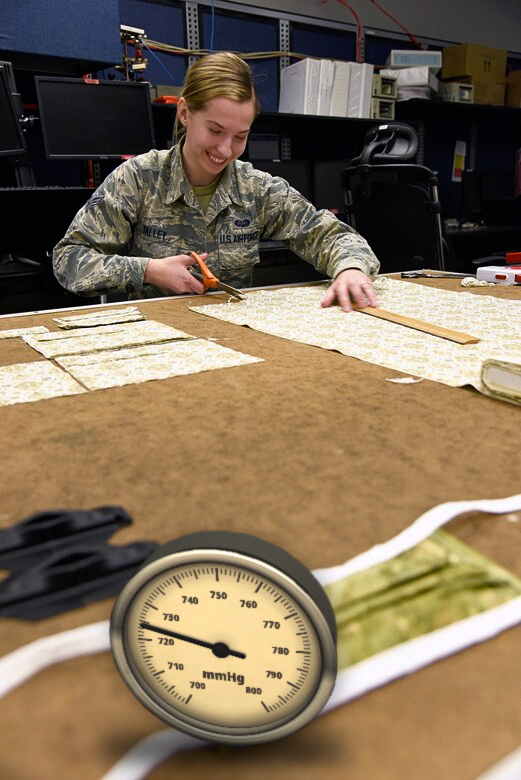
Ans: **725** mmHg
